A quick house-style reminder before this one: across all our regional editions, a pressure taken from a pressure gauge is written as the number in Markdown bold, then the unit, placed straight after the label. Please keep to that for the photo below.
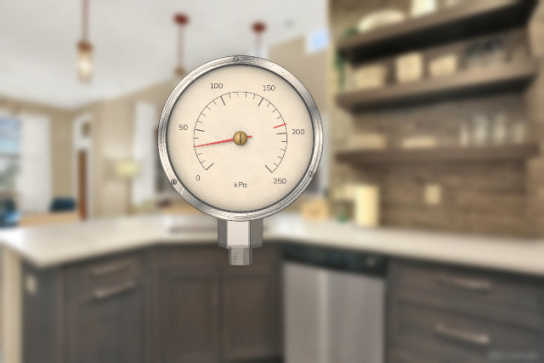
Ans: **30** kPa
